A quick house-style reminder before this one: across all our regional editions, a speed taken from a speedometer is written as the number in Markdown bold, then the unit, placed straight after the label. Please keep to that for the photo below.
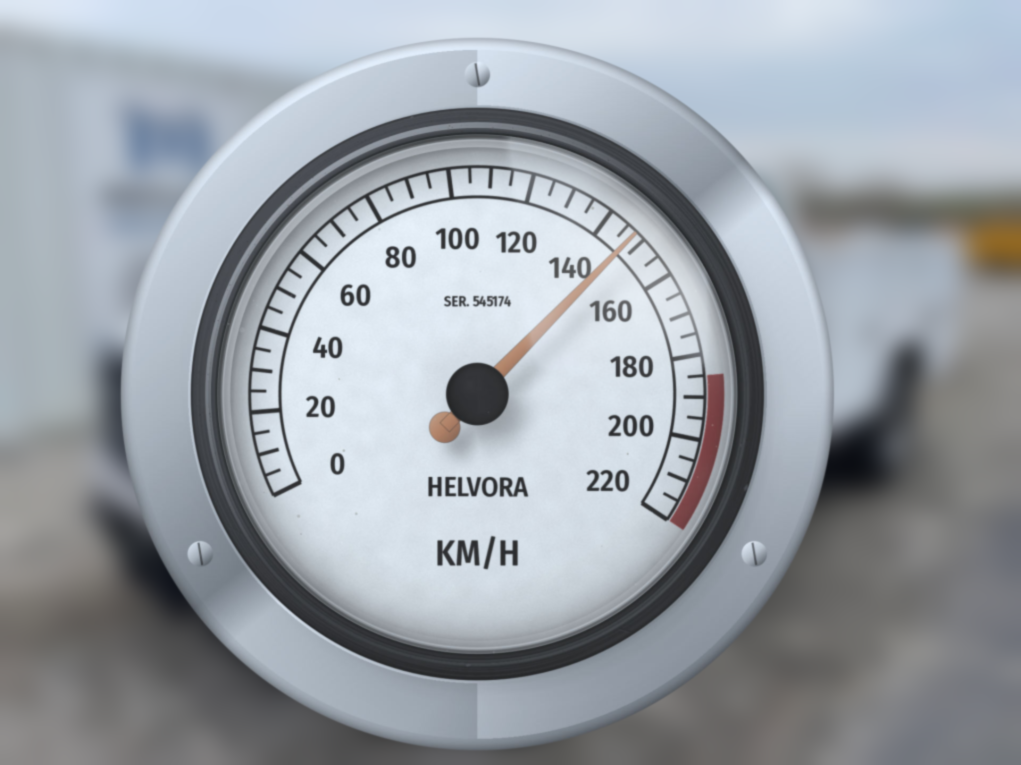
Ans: **147.5** km/h
